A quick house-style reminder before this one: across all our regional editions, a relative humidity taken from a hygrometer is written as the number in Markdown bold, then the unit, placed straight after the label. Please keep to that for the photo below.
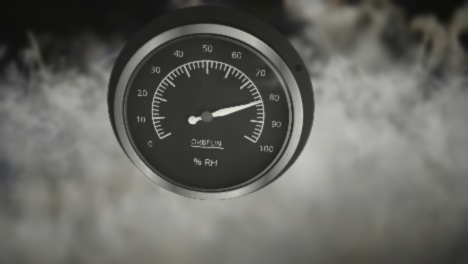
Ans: **80** %
